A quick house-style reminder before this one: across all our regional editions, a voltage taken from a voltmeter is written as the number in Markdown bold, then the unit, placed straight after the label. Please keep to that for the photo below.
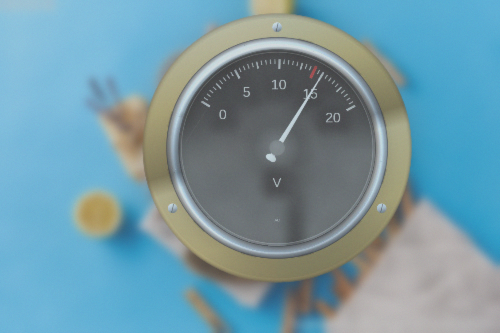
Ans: **15** V
